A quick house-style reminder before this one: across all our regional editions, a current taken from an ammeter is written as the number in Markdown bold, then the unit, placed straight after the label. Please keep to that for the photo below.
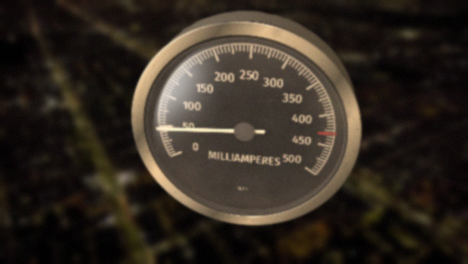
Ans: **50** mA
